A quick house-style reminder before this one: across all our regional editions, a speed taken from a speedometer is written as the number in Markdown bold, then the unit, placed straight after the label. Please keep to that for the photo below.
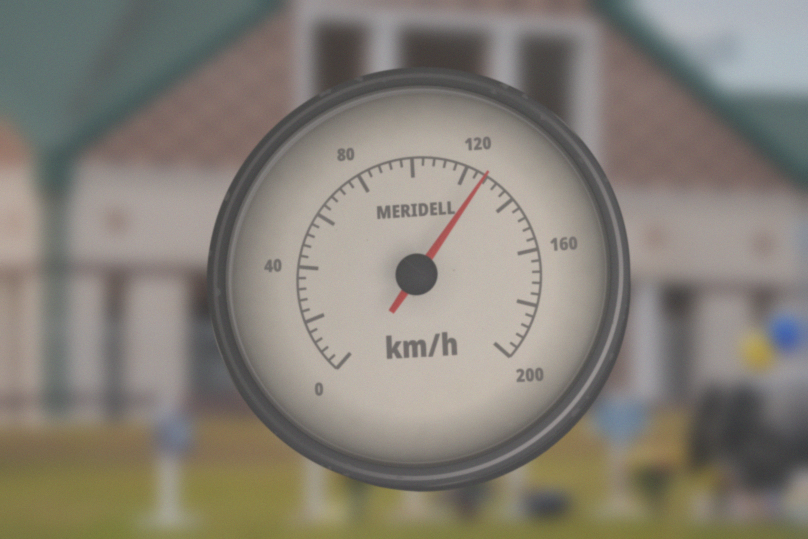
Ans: **128** km/h
